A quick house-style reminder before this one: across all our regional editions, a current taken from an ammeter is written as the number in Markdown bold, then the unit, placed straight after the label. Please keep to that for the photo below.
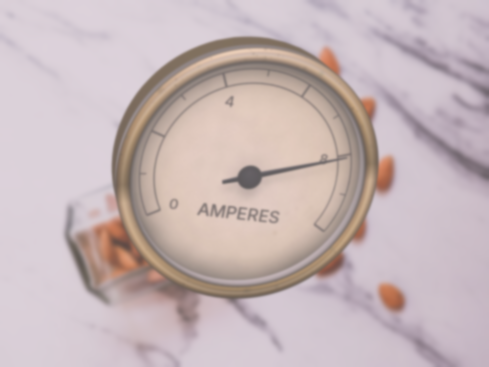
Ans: **8** A
